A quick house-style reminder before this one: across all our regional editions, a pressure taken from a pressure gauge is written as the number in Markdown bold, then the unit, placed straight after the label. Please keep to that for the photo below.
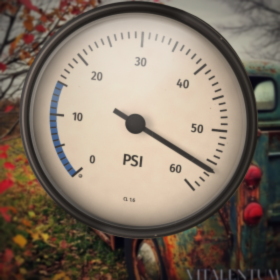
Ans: **56** psi
